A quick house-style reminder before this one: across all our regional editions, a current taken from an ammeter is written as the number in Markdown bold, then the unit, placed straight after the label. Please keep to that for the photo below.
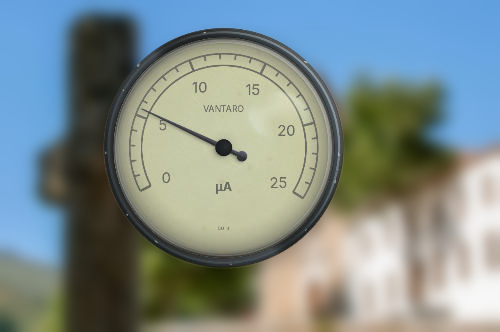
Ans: **5.5** µA
